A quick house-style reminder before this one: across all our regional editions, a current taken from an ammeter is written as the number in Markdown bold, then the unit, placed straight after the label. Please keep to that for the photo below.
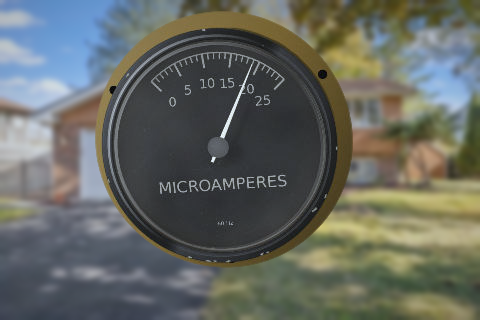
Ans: **19** µA
